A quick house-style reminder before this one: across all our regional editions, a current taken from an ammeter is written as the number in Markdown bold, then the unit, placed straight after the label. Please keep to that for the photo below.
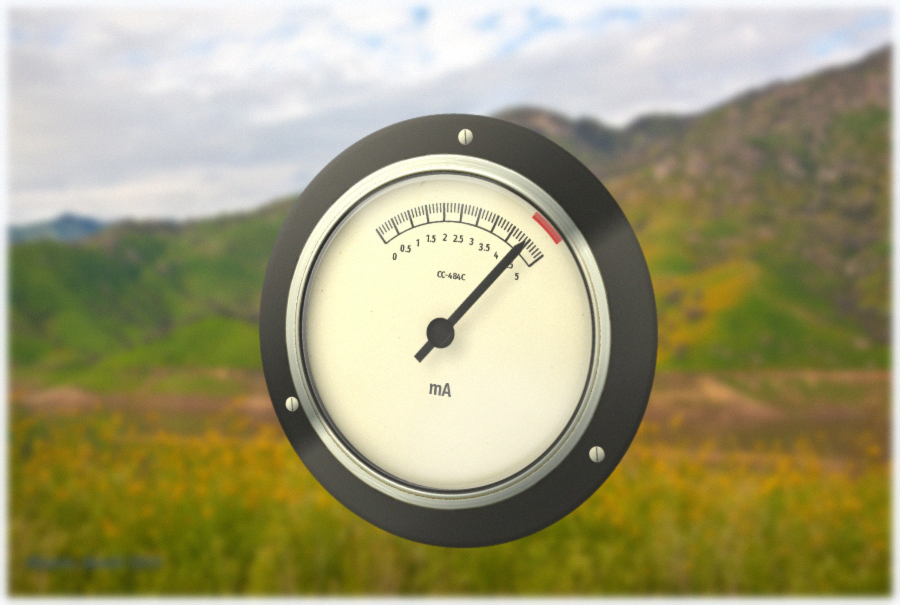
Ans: **4.5** mA
